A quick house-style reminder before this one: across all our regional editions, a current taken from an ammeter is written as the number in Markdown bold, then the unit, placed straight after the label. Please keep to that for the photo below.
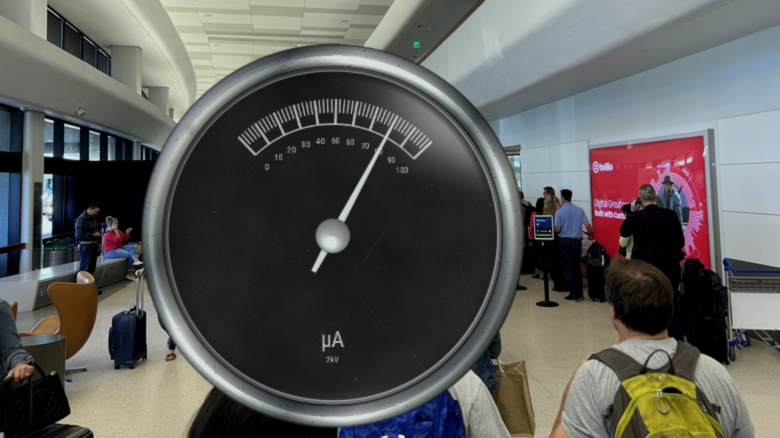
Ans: **80** µA
